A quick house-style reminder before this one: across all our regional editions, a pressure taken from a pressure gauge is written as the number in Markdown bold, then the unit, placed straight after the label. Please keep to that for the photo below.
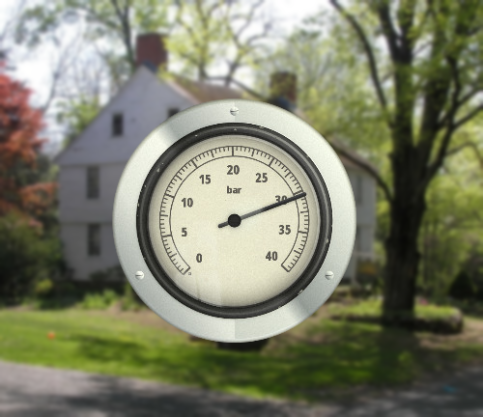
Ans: **30.5** bar
